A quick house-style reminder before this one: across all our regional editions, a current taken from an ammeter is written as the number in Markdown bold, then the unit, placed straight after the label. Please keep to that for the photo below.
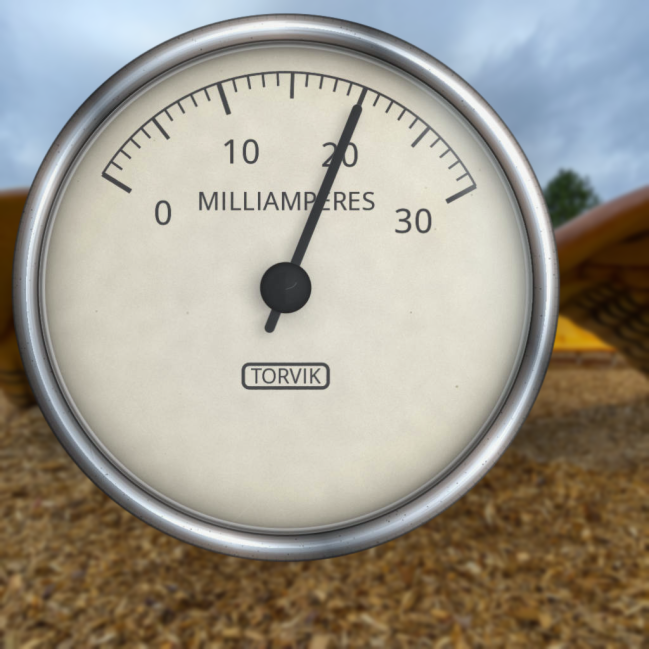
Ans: **20** mA
